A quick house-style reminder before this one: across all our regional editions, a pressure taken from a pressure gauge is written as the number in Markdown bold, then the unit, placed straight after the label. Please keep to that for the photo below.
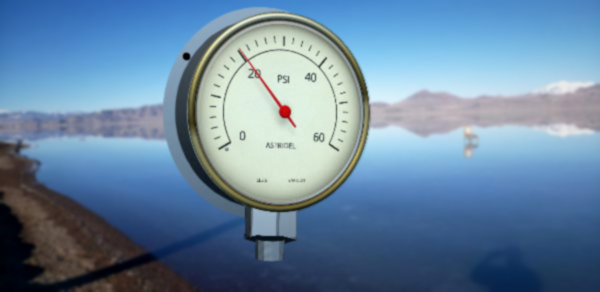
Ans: **20** psi
